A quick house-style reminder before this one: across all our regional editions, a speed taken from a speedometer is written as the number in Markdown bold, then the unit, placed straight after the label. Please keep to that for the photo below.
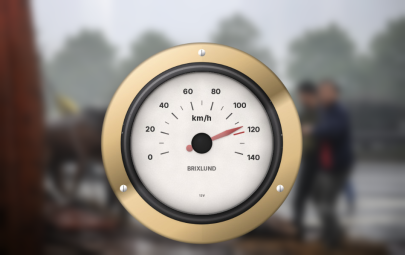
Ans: **115** km/h
